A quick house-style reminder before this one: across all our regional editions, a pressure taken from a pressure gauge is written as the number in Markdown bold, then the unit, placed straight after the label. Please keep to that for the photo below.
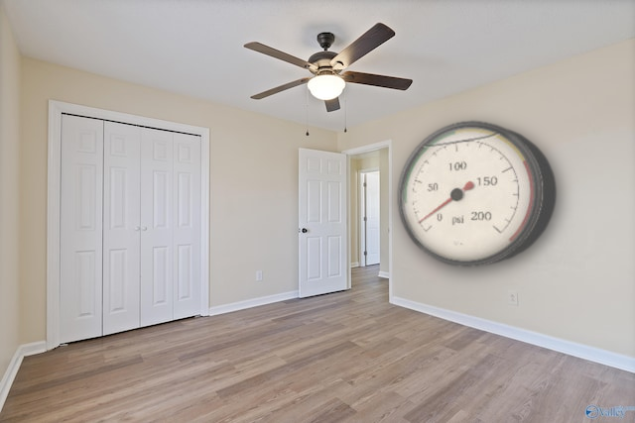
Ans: **10** psi
